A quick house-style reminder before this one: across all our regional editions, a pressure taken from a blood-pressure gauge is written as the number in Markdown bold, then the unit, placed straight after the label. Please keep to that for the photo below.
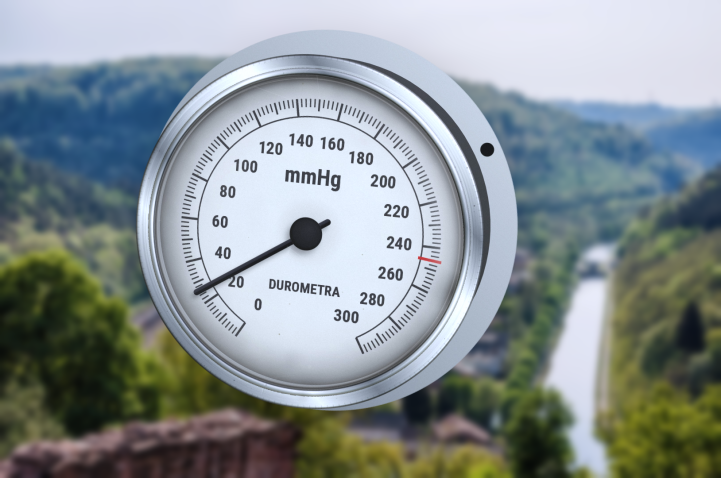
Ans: **26** mmHg
